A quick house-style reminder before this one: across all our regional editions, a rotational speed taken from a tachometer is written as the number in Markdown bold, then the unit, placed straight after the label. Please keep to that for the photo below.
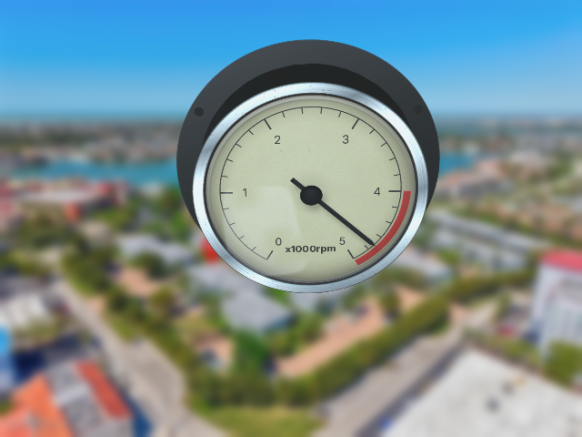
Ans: **4700** rpm
